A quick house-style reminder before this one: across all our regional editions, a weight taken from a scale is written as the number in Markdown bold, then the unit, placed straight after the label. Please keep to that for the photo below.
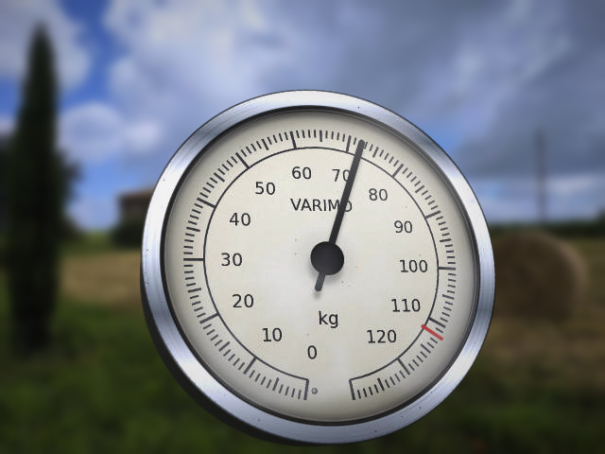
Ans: **72** kg
